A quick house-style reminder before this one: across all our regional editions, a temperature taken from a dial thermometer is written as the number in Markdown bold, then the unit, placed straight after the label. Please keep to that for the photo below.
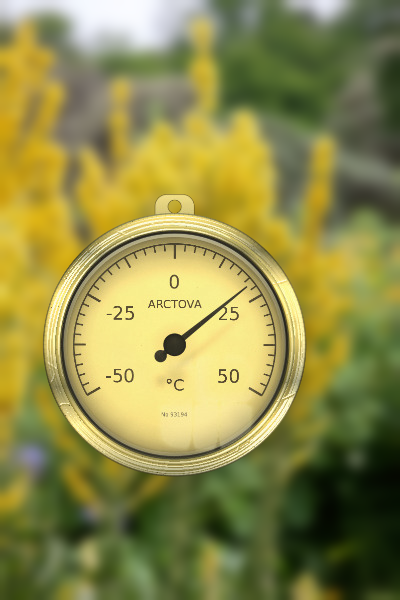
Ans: **21.25** °C
